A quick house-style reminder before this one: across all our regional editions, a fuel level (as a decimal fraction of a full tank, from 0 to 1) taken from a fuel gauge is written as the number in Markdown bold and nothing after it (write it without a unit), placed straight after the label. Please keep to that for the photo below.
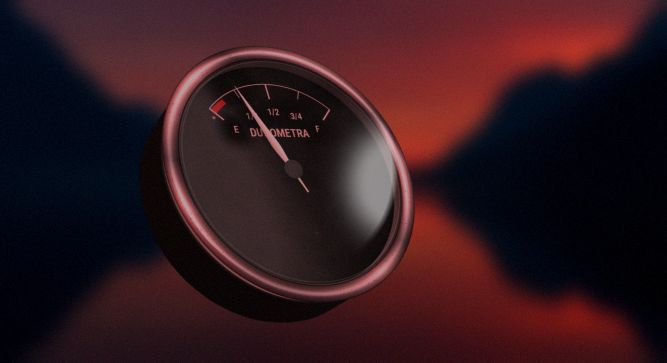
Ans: **0.25**
